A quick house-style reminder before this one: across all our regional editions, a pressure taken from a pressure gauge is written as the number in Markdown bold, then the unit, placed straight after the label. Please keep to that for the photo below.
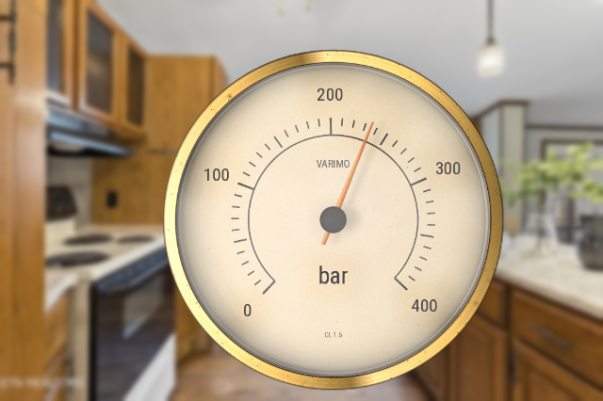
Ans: **235** bar
